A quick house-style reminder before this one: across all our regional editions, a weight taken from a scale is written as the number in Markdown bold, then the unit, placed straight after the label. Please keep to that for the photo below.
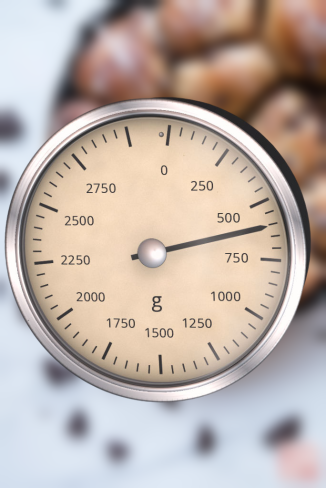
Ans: **600** g
